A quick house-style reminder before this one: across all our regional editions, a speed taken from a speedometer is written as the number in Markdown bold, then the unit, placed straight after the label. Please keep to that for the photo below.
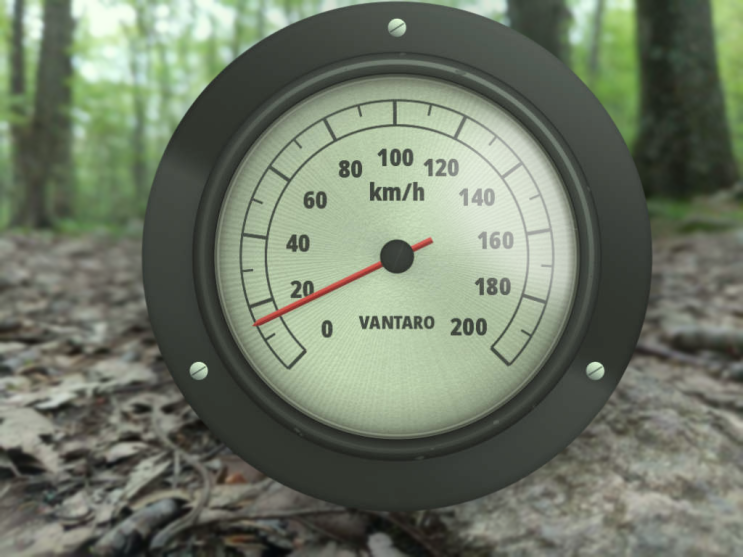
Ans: **15** km/h
